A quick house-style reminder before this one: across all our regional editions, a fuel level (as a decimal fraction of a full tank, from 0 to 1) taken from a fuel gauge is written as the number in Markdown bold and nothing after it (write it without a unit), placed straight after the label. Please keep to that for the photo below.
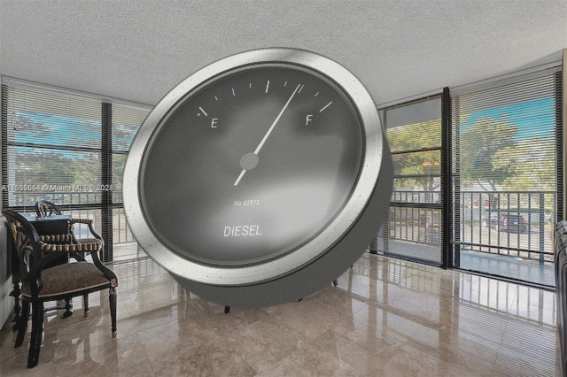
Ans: **0.75**
